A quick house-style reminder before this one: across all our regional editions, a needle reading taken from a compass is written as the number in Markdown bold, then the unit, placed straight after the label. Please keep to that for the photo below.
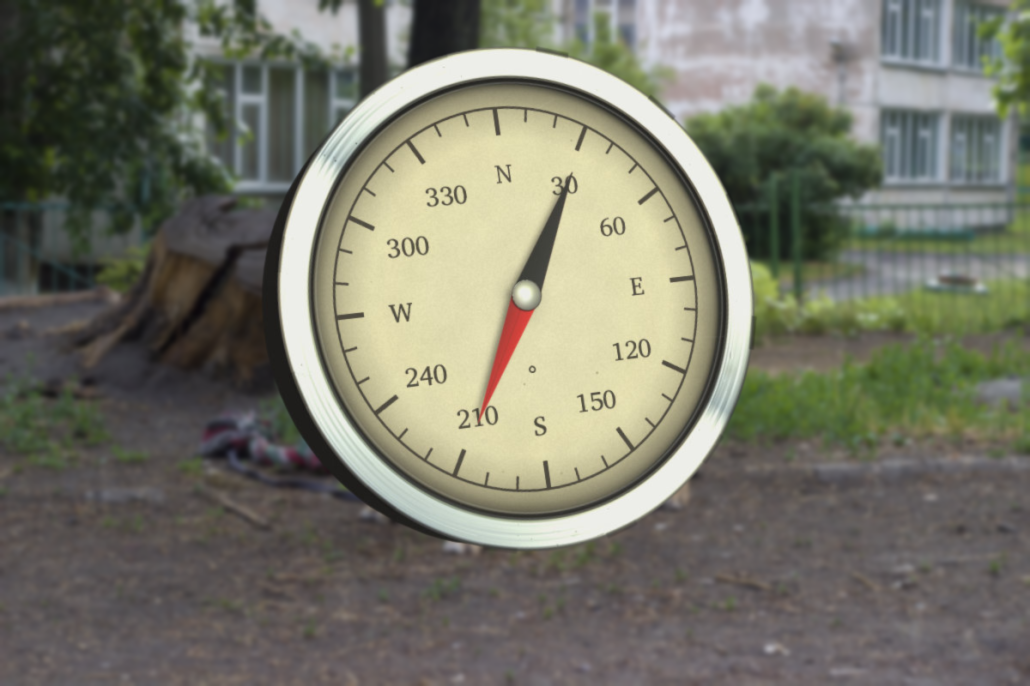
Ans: **210** °
